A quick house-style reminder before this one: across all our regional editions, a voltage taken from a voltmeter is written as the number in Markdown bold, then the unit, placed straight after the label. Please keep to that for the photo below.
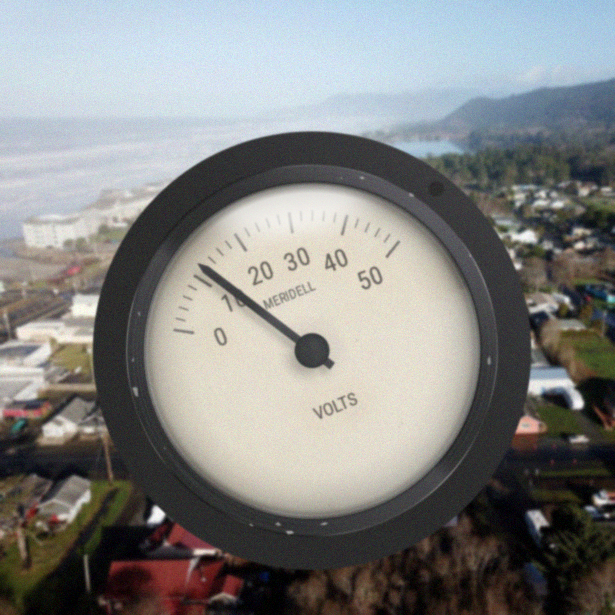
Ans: **12** V
